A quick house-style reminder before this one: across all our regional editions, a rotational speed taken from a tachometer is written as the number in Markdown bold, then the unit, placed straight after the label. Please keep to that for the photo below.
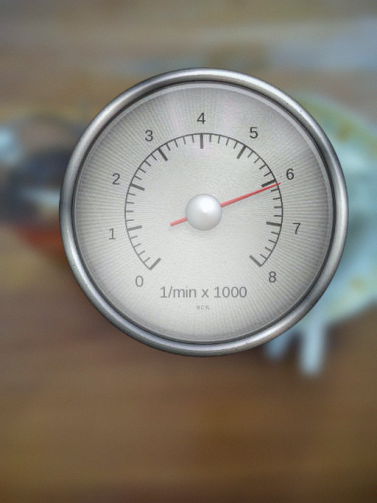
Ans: **6100** rpm
